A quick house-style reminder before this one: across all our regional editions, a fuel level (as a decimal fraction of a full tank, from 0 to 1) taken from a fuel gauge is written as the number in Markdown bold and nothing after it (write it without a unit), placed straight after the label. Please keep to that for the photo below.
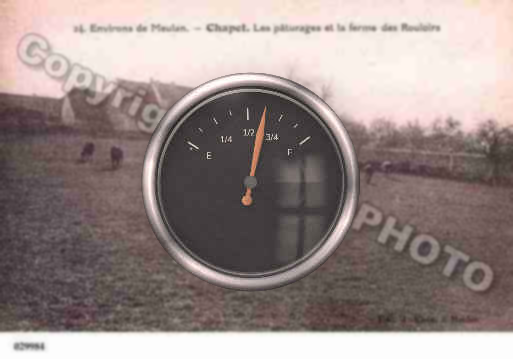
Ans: **0.625**
